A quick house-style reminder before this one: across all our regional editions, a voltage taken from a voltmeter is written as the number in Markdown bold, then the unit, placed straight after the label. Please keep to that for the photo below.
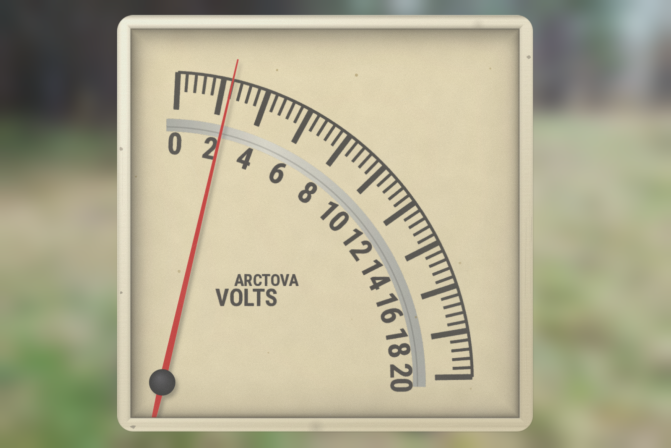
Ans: **2.4** V
